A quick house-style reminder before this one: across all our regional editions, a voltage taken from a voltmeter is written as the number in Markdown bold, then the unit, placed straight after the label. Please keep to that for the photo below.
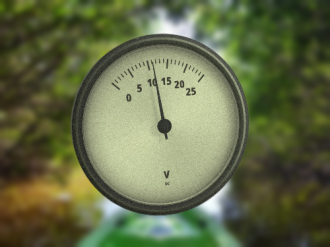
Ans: **11** V
